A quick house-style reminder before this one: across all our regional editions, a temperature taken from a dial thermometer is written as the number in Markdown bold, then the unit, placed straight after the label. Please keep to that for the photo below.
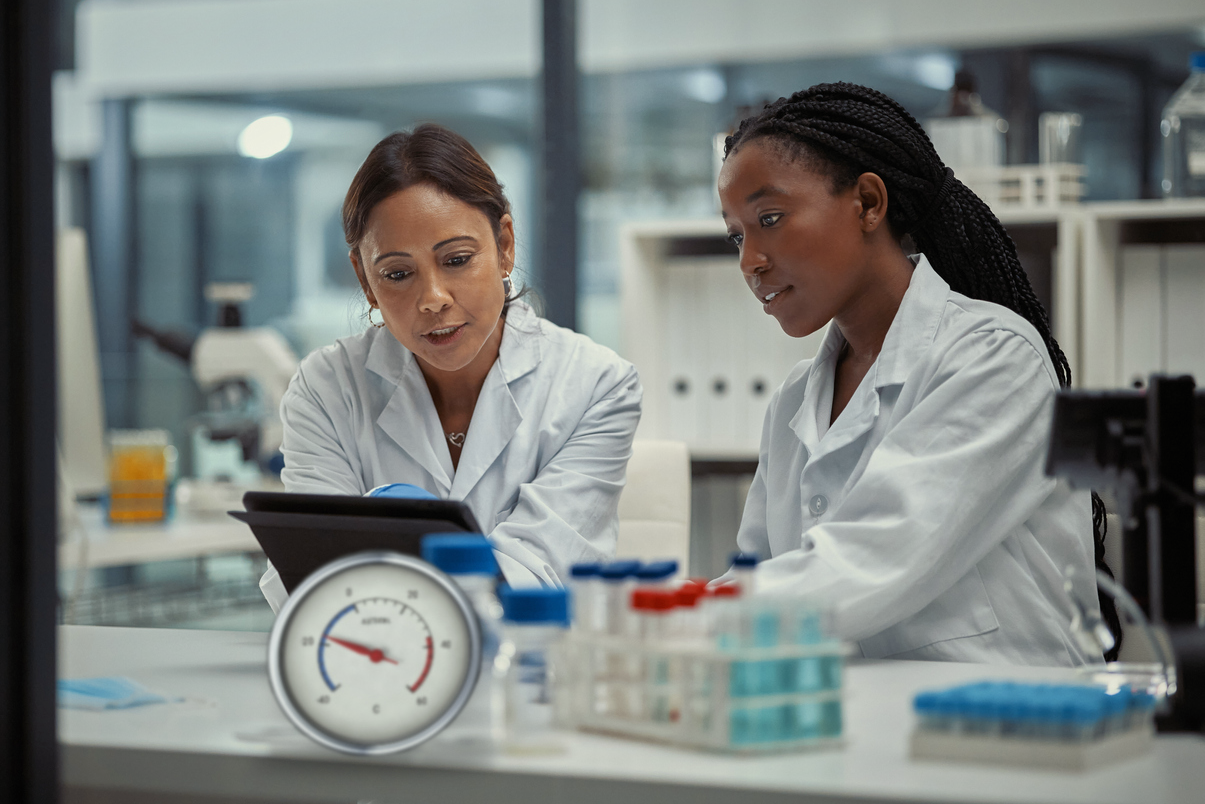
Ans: **-16** °C
